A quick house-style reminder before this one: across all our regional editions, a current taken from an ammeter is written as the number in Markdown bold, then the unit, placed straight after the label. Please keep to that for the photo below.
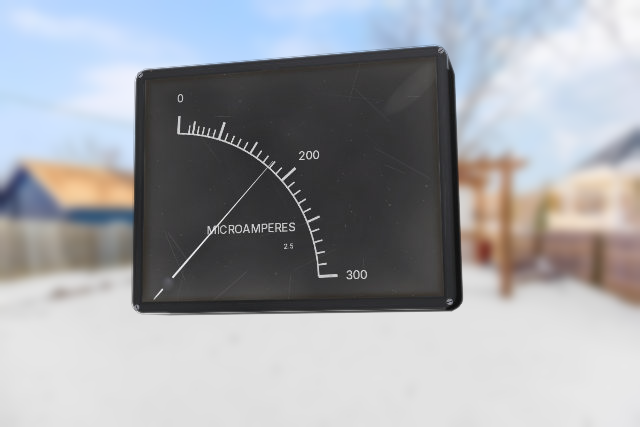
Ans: **180** µA
